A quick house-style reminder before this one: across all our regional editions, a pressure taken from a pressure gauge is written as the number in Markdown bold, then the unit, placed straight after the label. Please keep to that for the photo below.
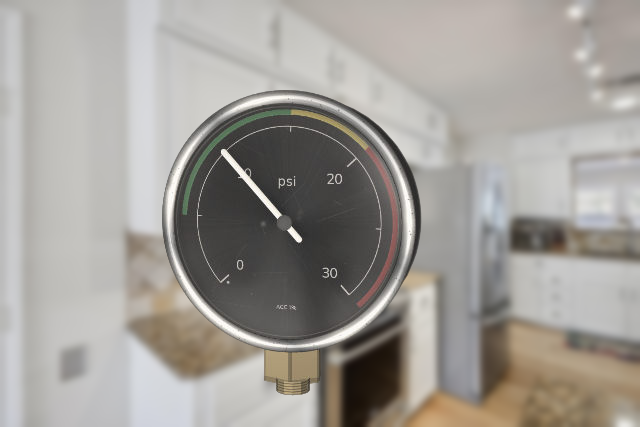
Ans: **10** psi
